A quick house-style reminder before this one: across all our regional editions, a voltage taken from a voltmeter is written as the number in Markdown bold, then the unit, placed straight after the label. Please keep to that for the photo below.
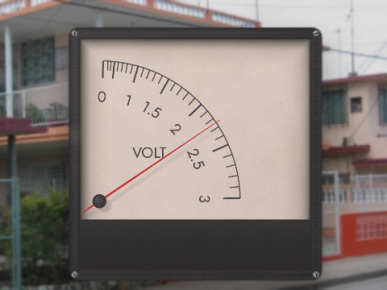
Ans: **2.25** V
